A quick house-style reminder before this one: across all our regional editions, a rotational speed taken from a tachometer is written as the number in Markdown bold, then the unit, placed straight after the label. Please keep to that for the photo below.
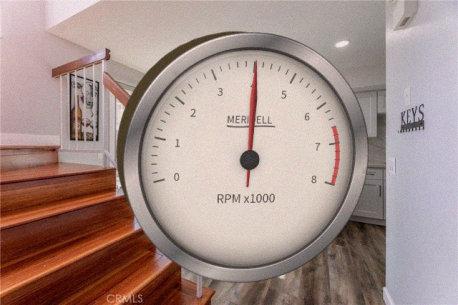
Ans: **4000** rpm
